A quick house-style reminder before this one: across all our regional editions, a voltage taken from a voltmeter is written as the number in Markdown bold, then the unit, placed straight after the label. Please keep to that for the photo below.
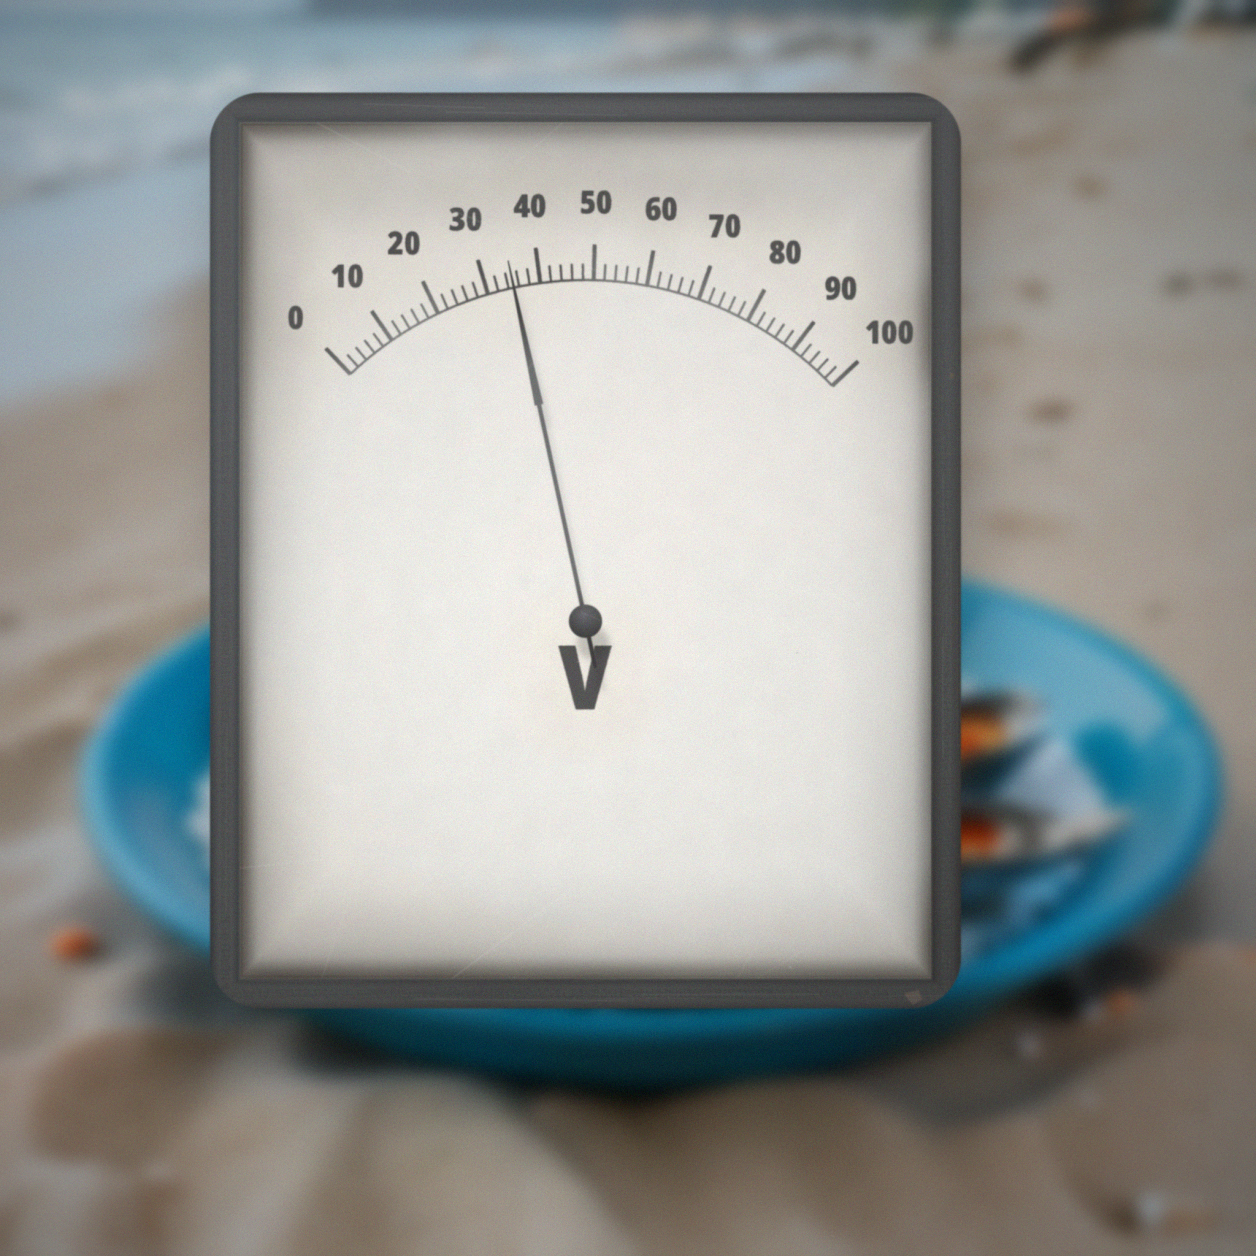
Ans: **35** V
